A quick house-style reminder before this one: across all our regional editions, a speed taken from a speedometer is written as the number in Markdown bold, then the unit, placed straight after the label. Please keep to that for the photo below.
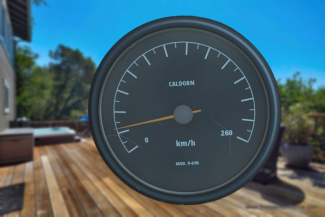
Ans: **25** km/h
